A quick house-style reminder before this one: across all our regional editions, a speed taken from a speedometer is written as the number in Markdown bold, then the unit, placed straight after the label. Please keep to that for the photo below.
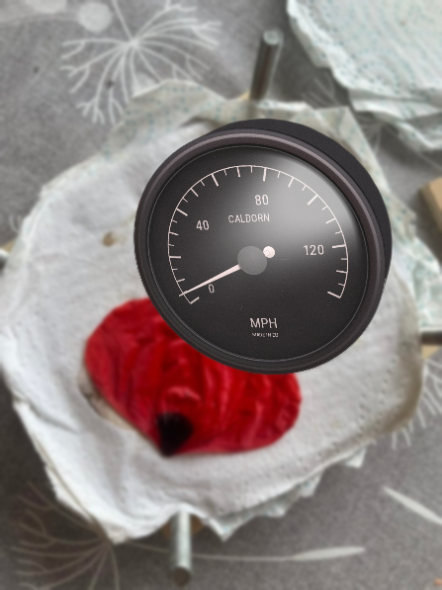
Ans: **5** mph
